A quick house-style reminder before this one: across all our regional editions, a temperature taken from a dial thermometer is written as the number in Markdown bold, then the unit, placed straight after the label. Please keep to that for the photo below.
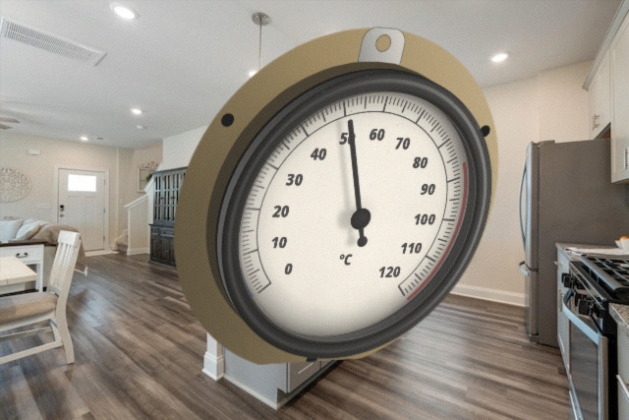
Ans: **50** °C
